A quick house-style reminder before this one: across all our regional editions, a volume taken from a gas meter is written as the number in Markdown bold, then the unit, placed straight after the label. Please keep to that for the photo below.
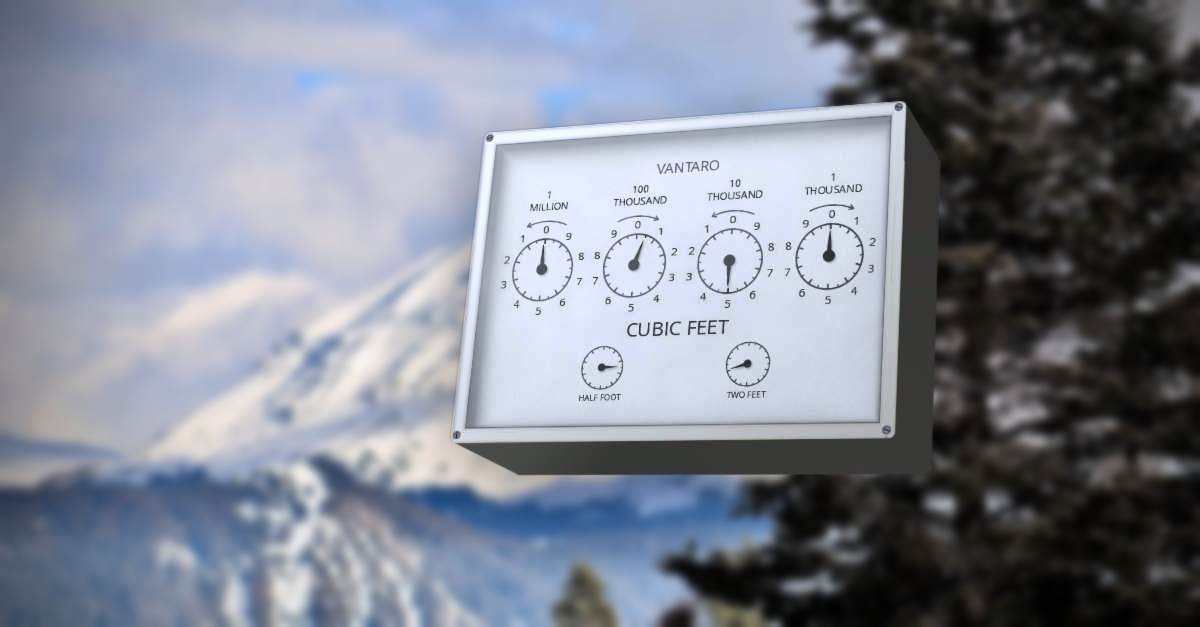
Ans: **5000** ft³
